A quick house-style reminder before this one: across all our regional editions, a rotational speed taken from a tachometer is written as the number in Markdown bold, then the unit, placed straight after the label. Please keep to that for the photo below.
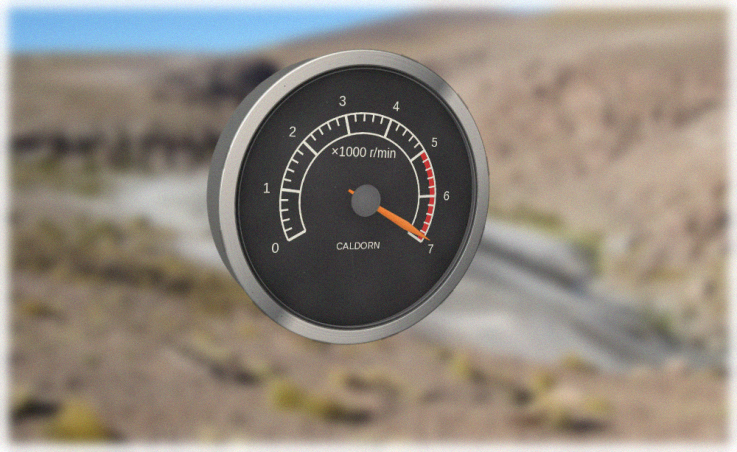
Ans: **6900** rpm
